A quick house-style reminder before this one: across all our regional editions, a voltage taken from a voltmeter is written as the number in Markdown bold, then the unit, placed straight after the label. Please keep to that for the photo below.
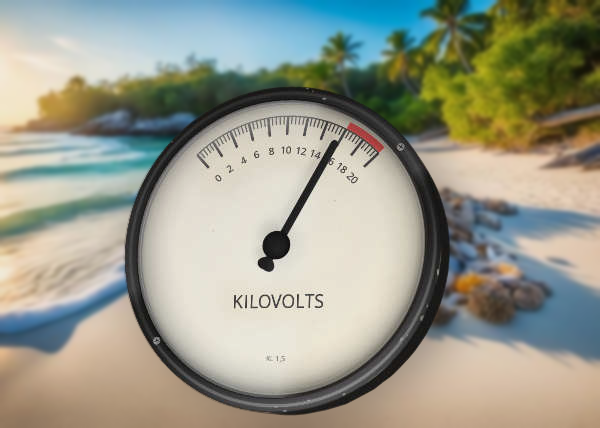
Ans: **16** kV
